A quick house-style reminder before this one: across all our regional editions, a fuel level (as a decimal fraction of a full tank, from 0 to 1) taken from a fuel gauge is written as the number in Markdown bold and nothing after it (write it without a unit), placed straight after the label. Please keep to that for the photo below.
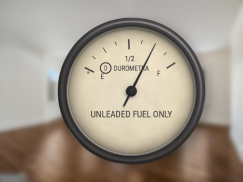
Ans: **0.75**
